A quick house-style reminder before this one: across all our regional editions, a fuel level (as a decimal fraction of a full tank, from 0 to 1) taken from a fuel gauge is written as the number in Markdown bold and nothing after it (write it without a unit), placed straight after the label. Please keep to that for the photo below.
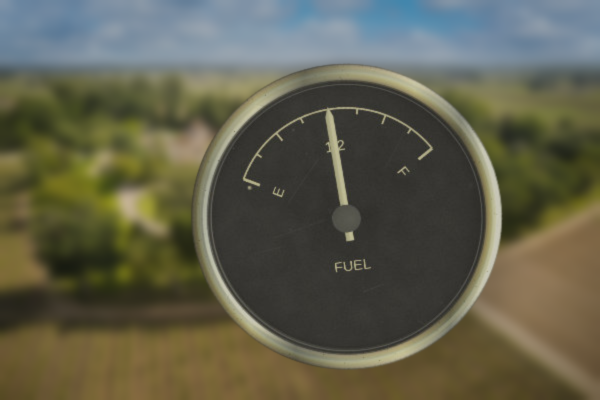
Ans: **0.5**
